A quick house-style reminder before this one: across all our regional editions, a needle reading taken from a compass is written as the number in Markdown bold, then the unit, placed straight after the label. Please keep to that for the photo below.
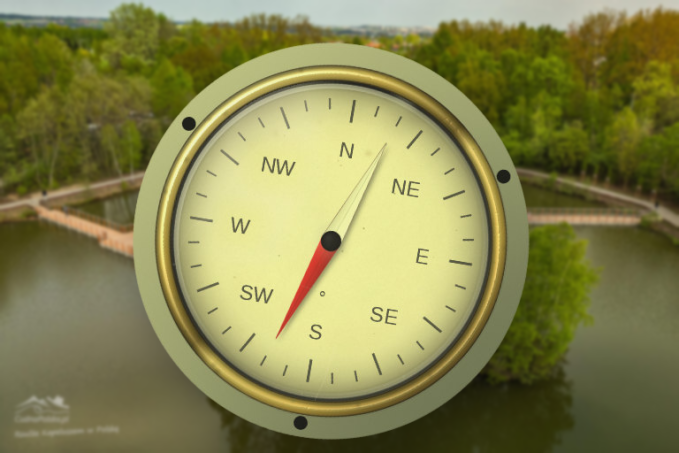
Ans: **200** °
